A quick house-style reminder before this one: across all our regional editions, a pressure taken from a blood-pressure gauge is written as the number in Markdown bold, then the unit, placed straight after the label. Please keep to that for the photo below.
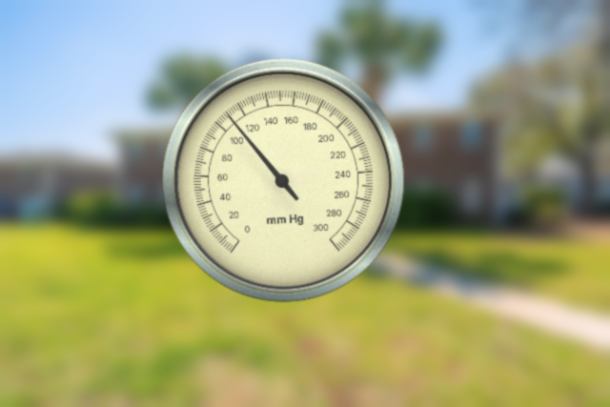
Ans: **110** mmHg
